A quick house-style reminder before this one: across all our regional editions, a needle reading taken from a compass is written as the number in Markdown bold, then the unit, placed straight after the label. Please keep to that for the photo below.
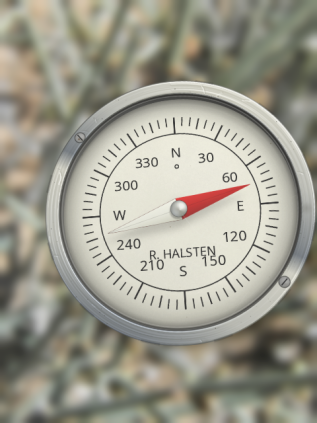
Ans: **75** °
